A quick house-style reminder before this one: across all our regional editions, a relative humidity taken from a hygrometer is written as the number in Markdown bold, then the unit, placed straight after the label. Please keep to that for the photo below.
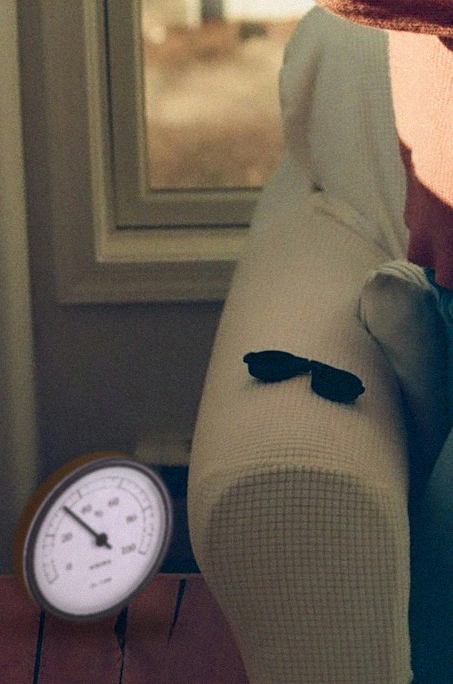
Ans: **32** %
